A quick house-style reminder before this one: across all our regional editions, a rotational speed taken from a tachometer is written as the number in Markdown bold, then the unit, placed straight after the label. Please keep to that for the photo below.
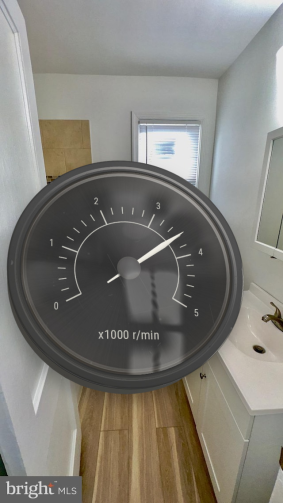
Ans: **3600** rpm
